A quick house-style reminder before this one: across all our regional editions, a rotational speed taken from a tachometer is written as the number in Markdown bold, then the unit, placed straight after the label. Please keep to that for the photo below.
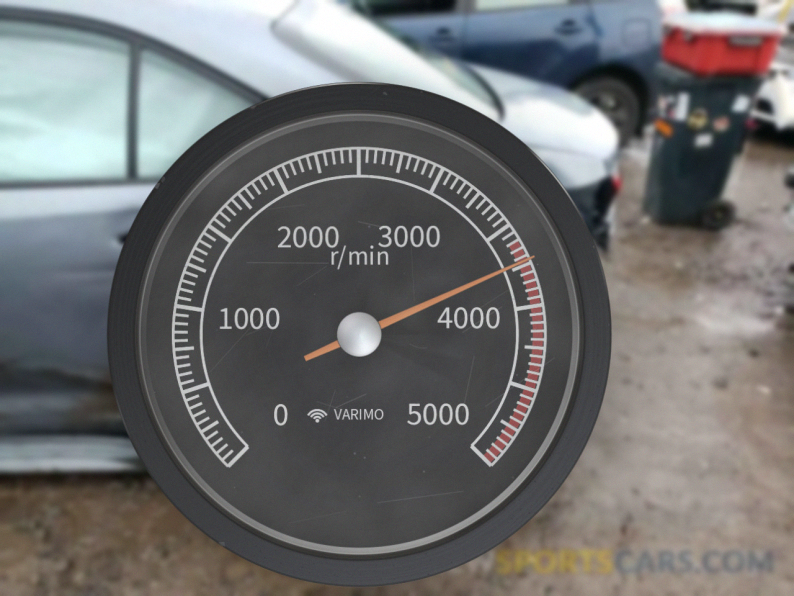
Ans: **3725** rpm
